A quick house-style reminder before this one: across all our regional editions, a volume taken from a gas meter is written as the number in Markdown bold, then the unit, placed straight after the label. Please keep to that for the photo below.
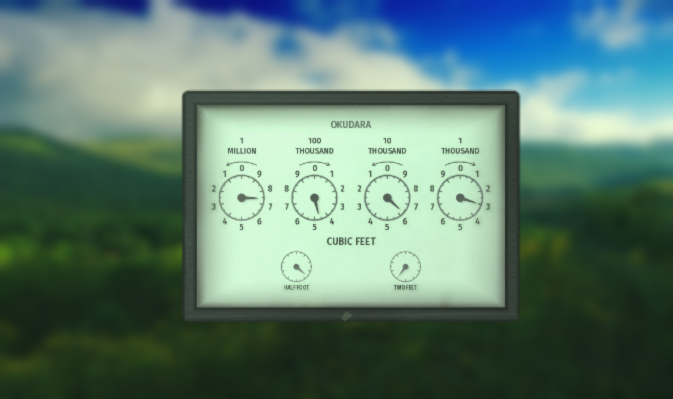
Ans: **746300** ft³
